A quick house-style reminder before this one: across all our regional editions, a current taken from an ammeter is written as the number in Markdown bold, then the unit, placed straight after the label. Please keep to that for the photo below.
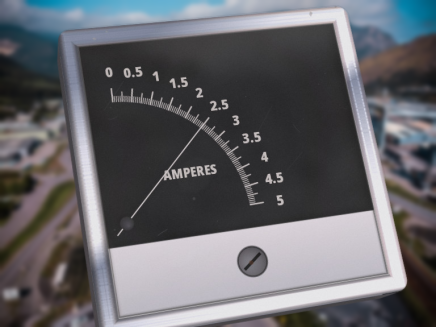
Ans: **2.5** A
